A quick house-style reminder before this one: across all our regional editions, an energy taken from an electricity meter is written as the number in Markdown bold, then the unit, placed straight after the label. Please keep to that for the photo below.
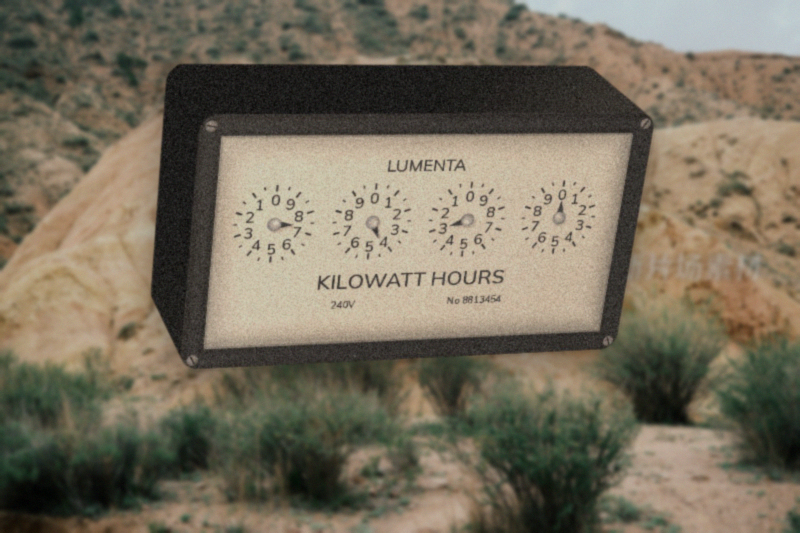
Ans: **7430** kWh
